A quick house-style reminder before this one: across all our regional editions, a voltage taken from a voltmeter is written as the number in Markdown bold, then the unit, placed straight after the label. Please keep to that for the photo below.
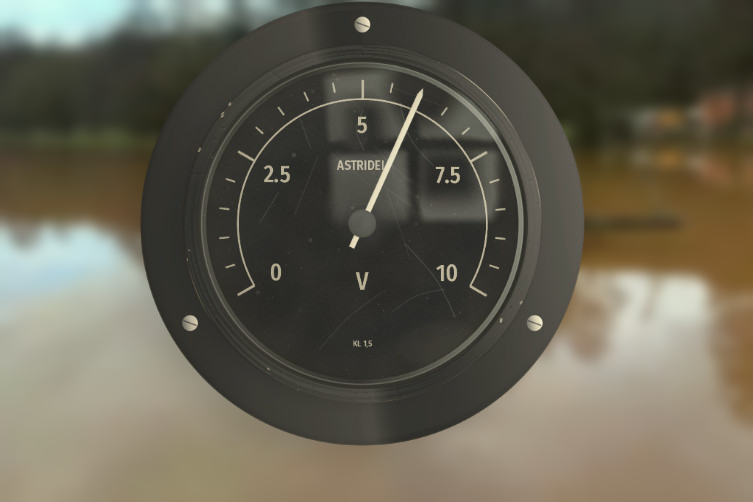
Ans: **6** V
